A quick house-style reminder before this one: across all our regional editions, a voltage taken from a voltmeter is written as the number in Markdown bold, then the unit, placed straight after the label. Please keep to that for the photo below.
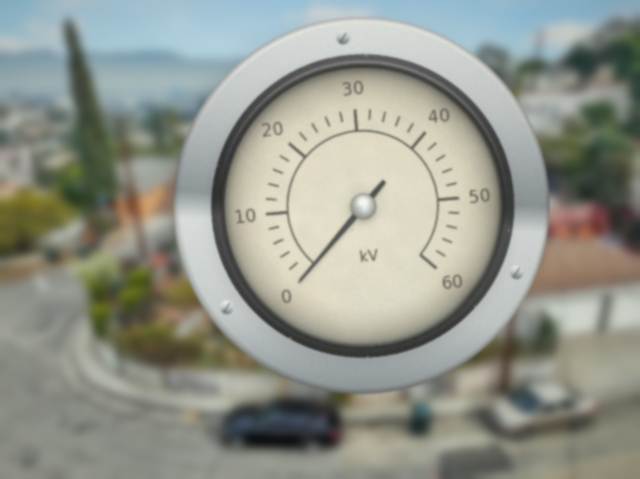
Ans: **0** kV
